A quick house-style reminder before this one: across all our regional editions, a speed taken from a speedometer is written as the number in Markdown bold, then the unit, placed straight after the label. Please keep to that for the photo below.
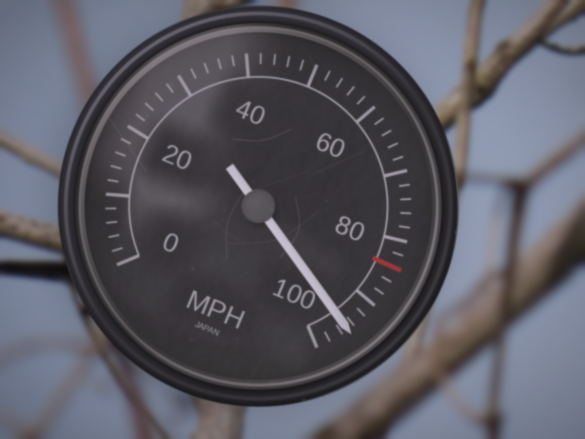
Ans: **95** mph
